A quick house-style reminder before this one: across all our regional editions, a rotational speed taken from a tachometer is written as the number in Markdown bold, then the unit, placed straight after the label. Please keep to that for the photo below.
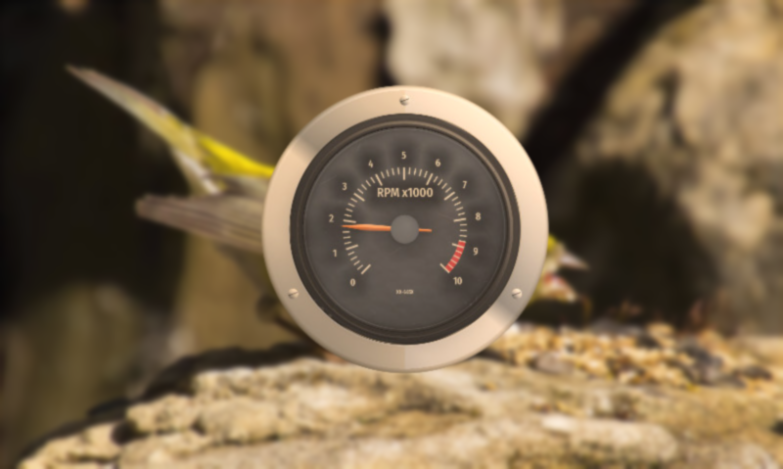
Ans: **1800** rpm
